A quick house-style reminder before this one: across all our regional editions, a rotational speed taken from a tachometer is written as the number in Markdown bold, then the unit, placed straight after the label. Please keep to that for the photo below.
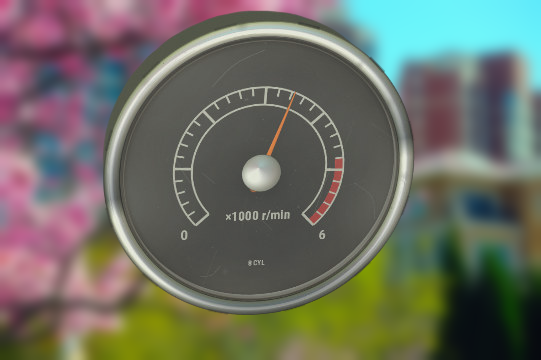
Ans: **3400** rpm
